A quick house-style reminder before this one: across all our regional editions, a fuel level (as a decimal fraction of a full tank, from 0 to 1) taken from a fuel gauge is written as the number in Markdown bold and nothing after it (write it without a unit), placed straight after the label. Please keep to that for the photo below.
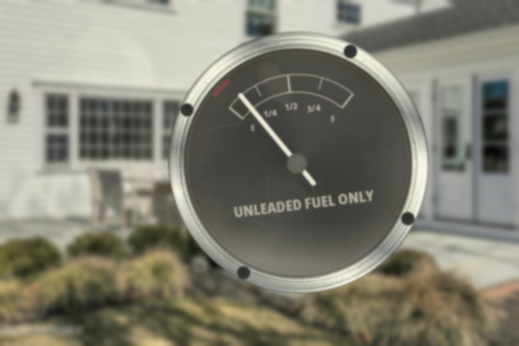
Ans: **0.125**
